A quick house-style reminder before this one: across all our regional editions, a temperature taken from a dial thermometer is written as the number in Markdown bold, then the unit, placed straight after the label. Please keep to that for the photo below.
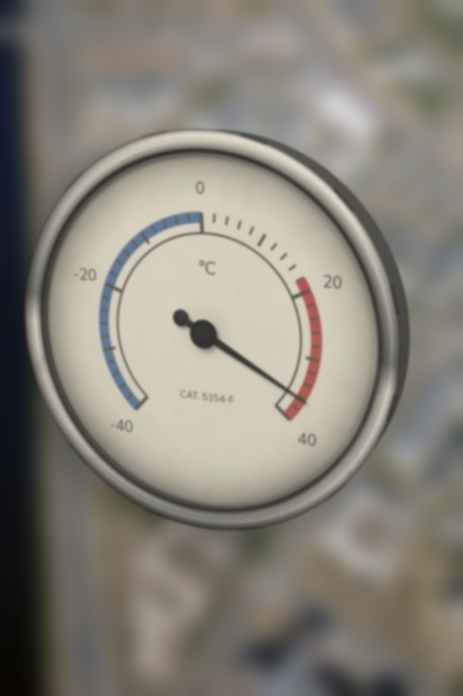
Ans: **36** °C
